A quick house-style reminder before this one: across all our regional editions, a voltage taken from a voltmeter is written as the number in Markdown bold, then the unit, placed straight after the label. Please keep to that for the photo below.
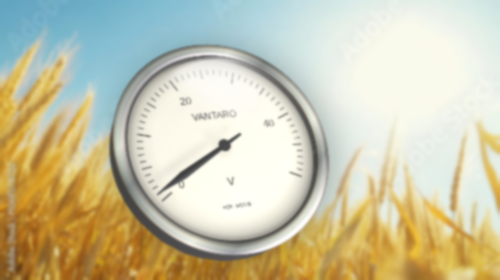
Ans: **1** V
